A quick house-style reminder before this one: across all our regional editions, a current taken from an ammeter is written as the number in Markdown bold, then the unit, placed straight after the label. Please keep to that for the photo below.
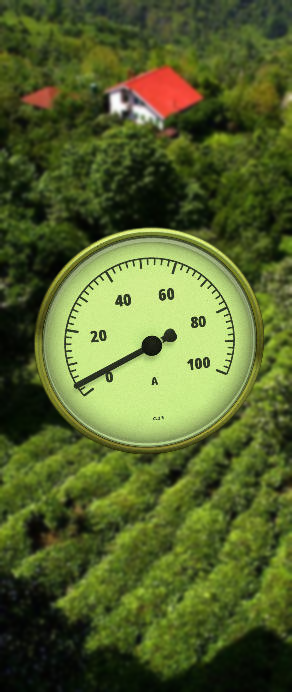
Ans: **4** A
